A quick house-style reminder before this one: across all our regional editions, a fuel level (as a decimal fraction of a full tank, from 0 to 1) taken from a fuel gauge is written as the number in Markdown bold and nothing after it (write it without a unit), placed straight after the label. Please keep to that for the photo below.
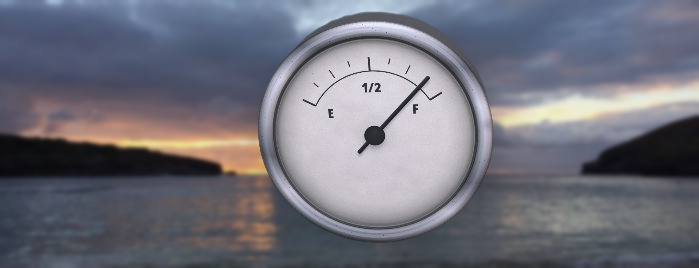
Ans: **0.875**
